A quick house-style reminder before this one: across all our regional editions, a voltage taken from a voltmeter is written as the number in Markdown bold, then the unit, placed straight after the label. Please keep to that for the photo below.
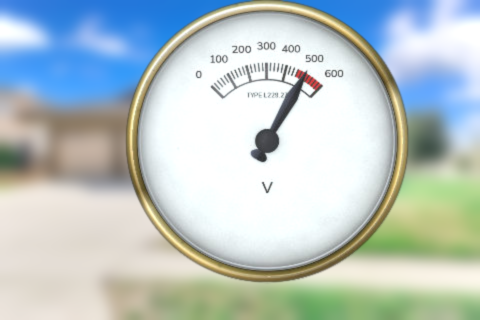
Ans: **500** V
